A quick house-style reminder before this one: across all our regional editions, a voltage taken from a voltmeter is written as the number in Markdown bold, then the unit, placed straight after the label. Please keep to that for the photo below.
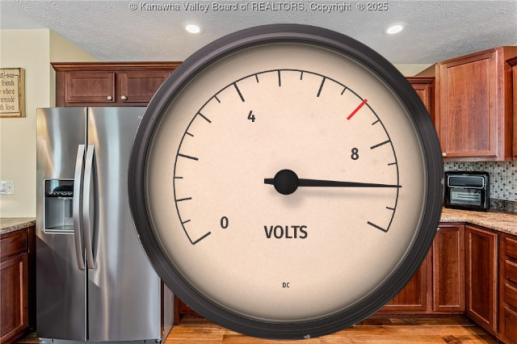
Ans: **9** V
